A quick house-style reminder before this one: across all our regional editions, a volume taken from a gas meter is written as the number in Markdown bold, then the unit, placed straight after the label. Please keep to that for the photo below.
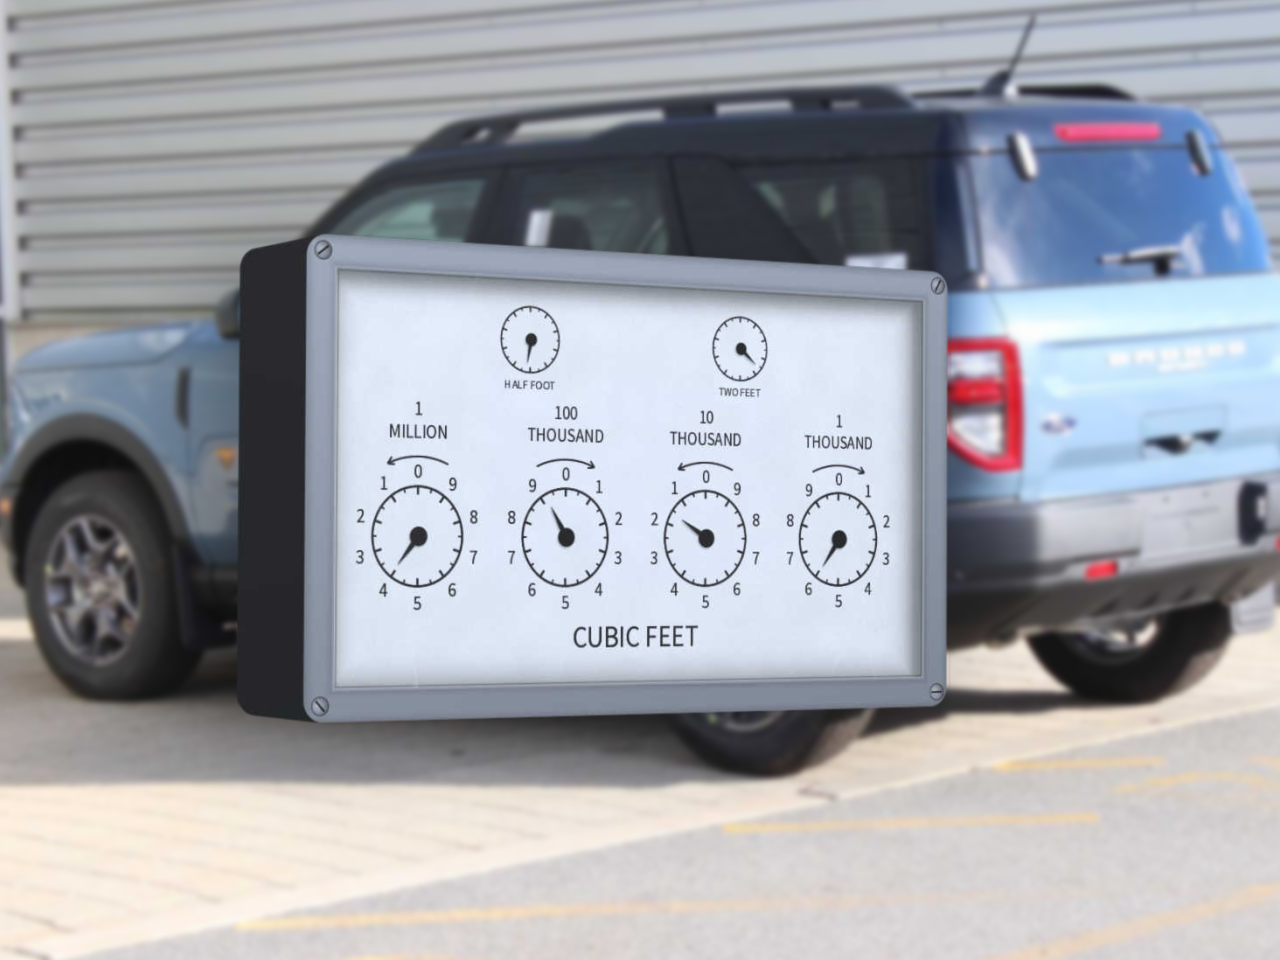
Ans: **391600** ft³
